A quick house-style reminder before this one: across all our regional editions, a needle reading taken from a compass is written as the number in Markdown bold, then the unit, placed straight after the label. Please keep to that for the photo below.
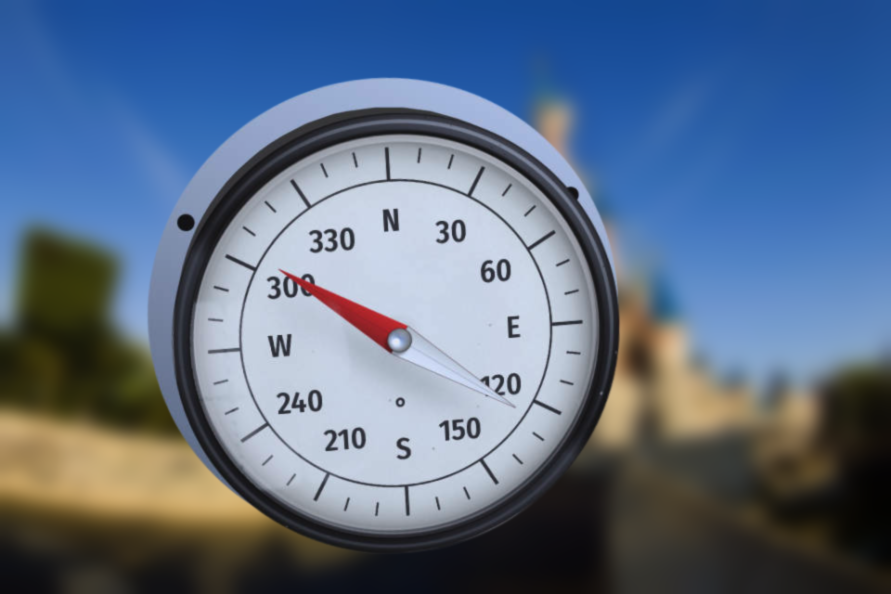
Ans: **305** °
